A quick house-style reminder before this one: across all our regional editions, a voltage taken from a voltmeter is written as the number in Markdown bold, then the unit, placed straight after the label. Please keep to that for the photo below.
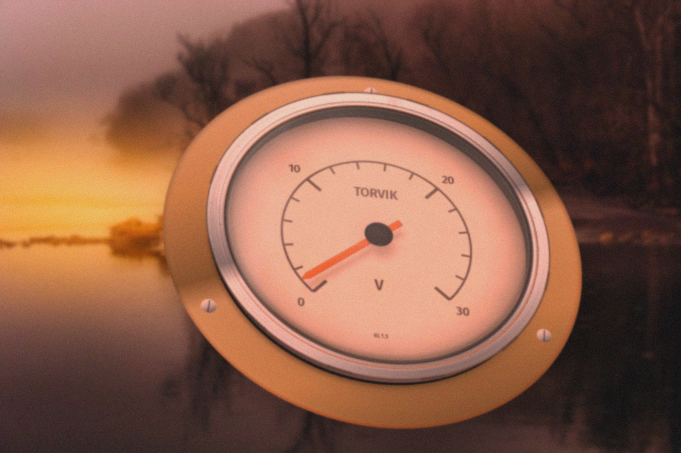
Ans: **1** V
